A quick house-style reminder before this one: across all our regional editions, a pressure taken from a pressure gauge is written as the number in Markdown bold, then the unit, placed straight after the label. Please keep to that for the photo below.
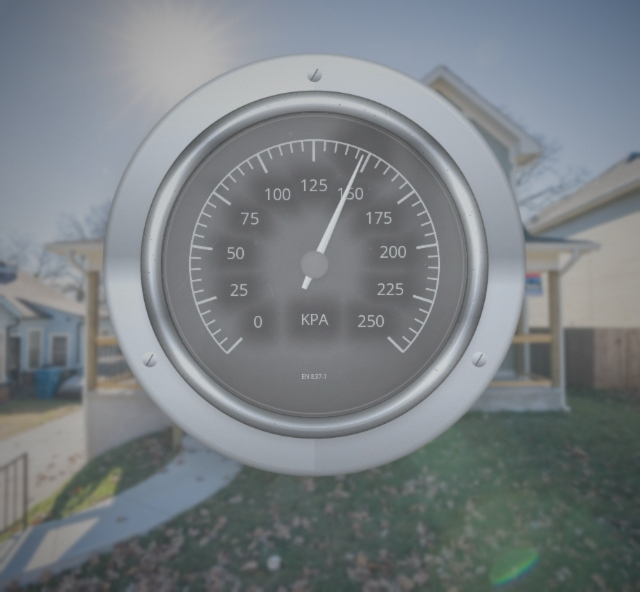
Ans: **147.5** kPa
